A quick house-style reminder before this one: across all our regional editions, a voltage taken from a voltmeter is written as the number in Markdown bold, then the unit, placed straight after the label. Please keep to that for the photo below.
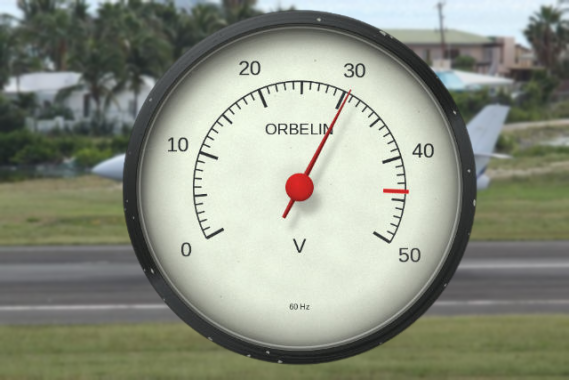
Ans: **30.5** V
